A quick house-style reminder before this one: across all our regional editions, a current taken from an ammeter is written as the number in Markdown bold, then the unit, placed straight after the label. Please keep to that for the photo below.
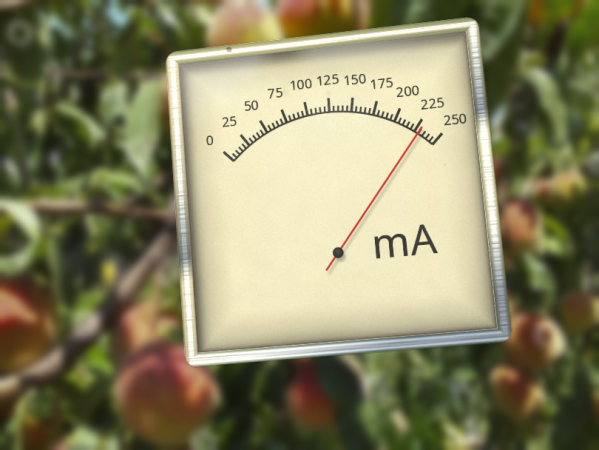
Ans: **230** mA
